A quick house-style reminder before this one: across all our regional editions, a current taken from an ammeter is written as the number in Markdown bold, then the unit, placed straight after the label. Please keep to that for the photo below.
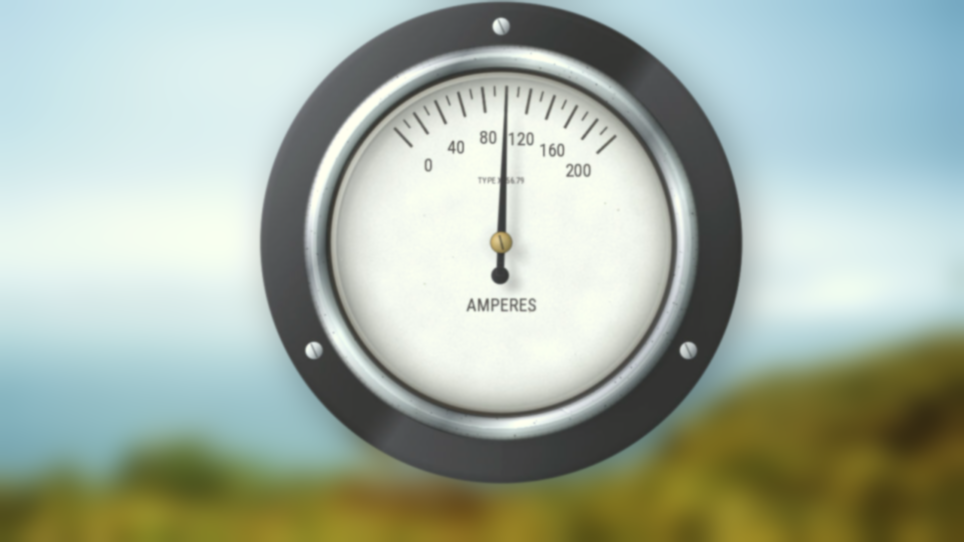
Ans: **100** A
